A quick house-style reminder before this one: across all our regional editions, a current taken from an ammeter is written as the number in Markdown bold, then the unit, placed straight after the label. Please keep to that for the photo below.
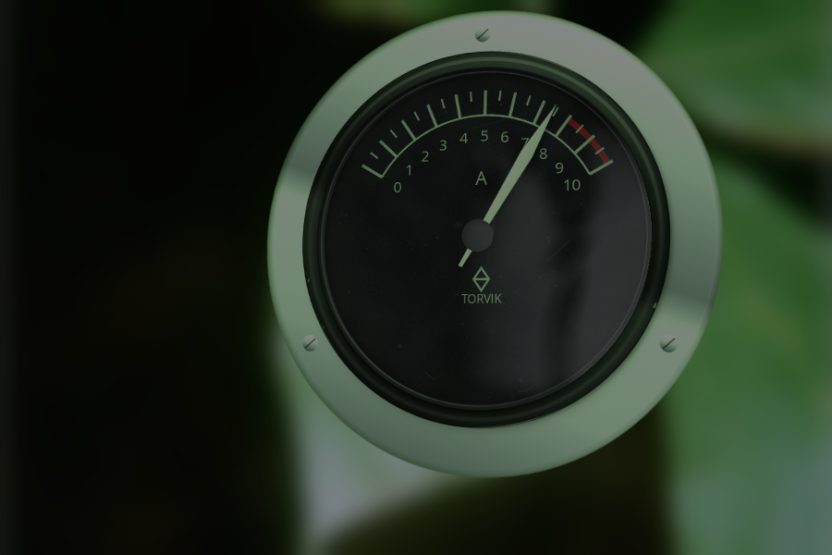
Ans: **7.5** A
